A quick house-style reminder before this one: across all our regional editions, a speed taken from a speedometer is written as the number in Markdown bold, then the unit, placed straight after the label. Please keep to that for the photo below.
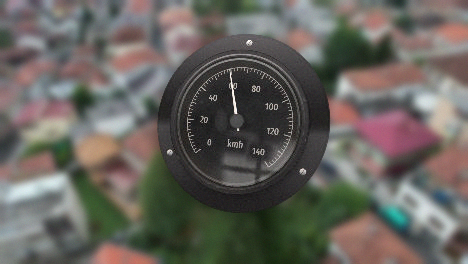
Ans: **60** km/h
